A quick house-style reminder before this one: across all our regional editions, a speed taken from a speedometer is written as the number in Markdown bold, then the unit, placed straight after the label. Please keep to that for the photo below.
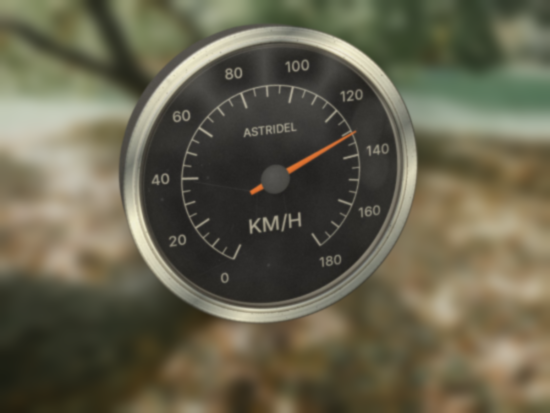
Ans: **130** km/h
